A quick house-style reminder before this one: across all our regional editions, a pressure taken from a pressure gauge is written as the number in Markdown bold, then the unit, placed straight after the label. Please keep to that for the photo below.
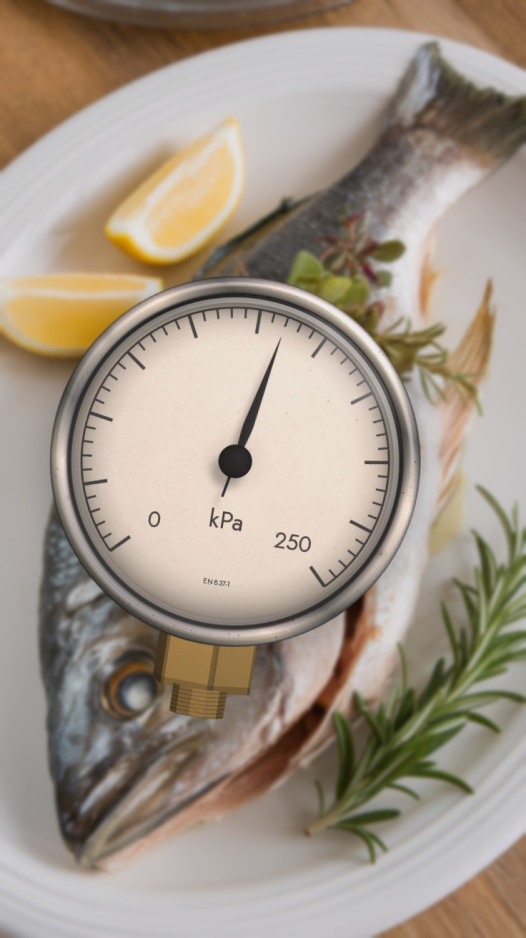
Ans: **135** kPa
